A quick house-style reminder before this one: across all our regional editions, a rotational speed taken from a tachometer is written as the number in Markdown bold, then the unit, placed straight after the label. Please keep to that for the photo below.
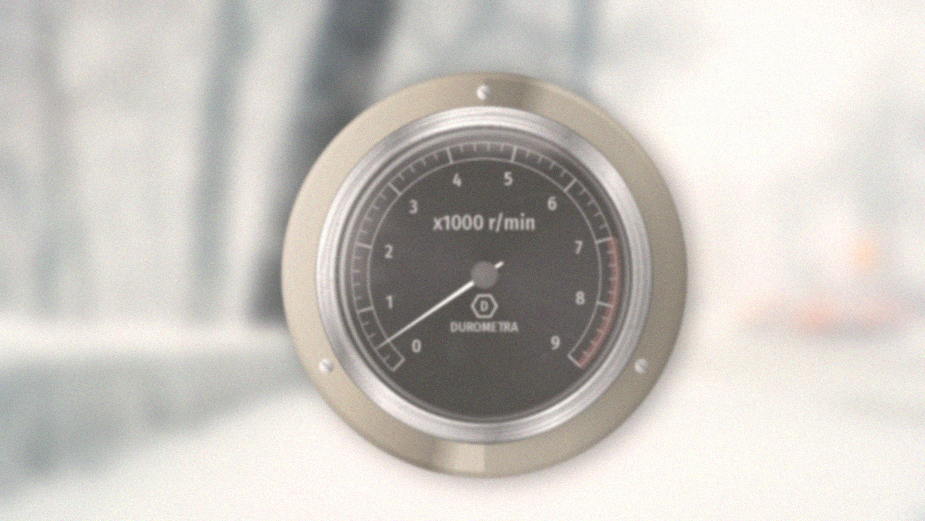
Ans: **400** rpm
